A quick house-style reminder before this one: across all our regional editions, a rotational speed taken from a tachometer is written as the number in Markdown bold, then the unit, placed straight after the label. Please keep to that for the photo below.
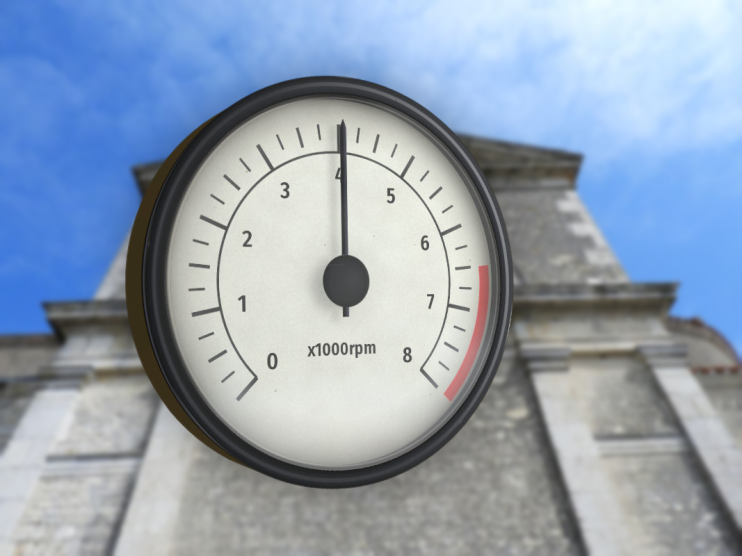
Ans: **4000** rpm
